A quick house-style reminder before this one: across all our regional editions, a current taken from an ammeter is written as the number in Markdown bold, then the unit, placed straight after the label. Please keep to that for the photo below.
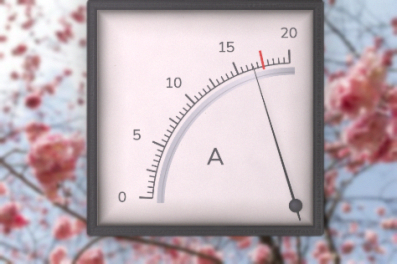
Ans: **16.5** A
